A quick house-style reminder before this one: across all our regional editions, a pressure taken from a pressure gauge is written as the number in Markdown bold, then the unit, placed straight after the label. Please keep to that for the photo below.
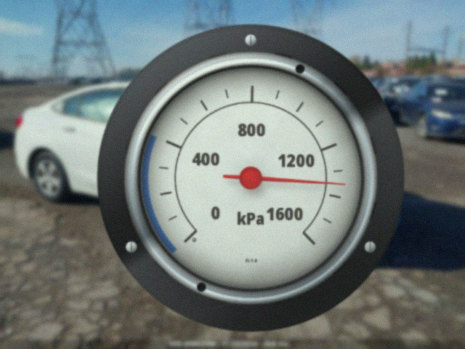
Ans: **1350** kPa
